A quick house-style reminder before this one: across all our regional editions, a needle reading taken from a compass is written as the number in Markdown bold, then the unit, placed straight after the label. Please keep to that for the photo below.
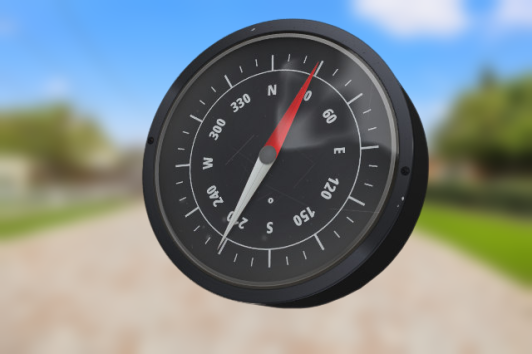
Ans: **30** °
